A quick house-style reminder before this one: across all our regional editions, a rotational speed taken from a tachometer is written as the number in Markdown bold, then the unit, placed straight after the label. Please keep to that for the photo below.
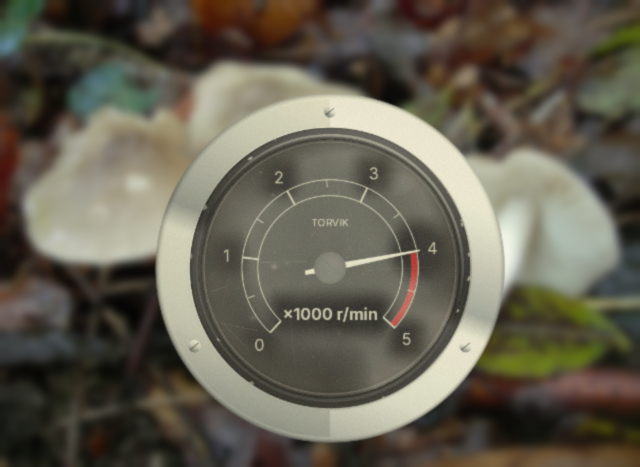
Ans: **4000** rpm
